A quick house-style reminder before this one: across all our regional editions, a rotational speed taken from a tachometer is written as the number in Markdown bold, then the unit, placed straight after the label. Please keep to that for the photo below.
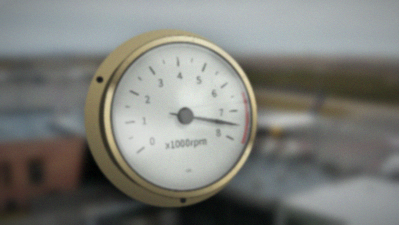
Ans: **7500** rpm
